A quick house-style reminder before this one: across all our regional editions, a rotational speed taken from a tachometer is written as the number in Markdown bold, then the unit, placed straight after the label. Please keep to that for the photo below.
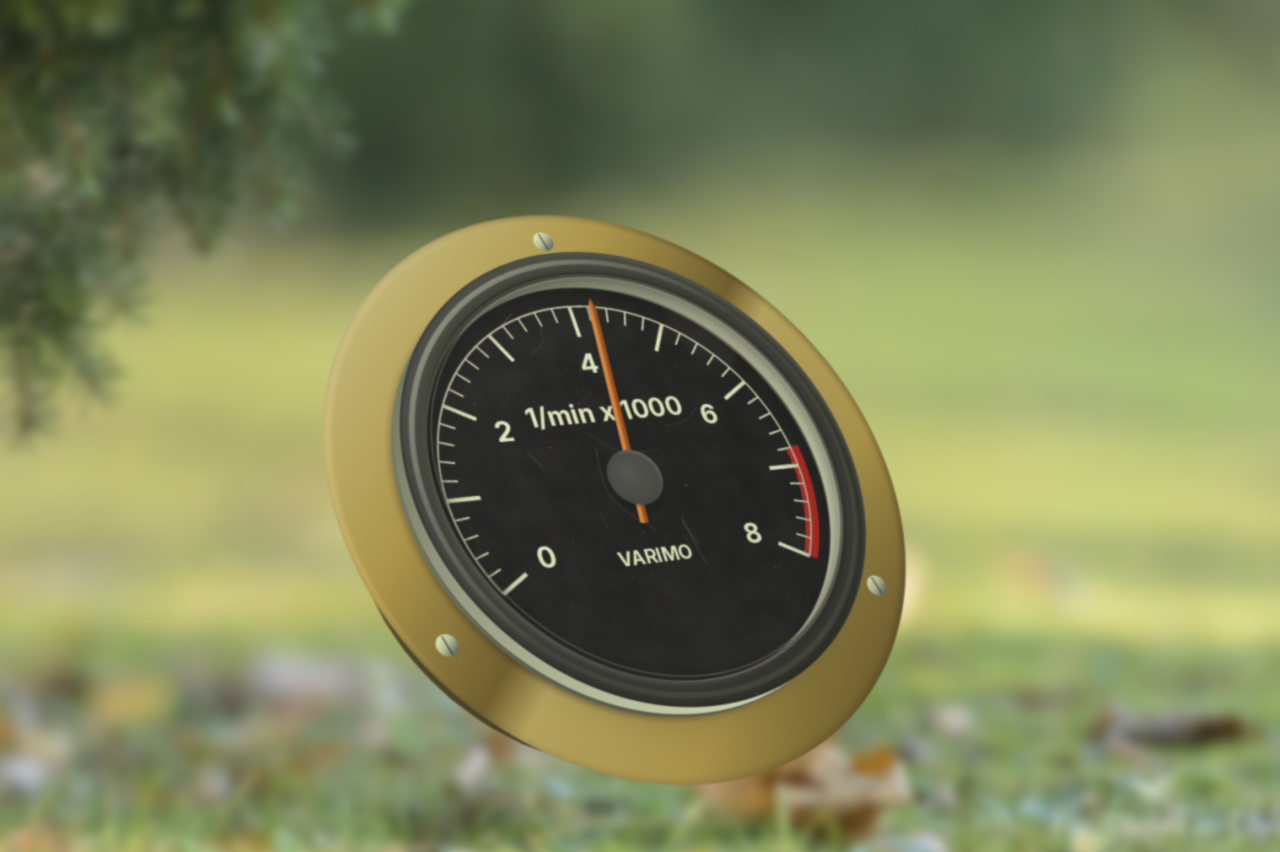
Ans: **4200** rpm
